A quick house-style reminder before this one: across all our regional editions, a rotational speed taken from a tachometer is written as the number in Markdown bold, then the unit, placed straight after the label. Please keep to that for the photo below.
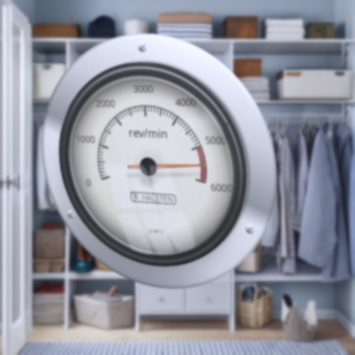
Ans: **5500** rpm
